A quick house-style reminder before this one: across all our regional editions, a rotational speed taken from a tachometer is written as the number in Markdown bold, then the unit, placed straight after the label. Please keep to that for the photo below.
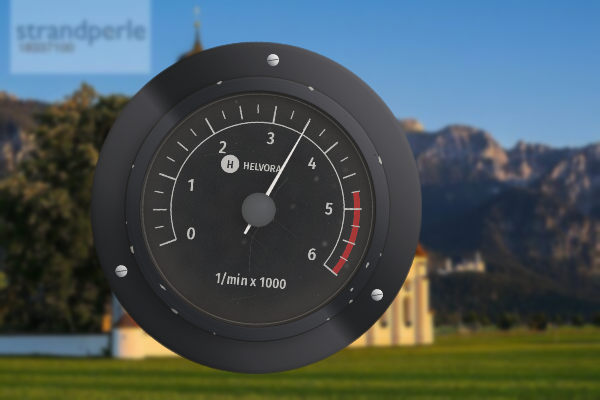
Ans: **3500** rpm
